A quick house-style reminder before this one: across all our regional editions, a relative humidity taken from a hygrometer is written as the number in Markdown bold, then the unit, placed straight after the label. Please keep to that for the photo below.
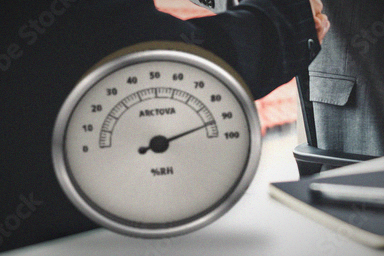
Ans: **90** %
